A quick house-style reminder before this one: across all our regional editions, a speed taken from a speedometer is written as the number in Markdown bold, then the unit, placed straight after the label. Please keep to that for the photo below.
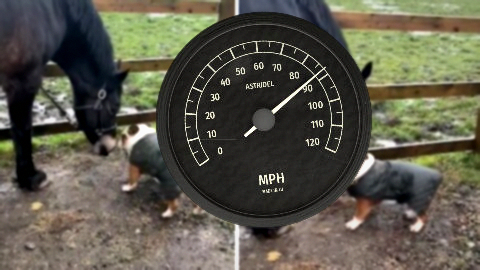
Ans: **87.5** mph
